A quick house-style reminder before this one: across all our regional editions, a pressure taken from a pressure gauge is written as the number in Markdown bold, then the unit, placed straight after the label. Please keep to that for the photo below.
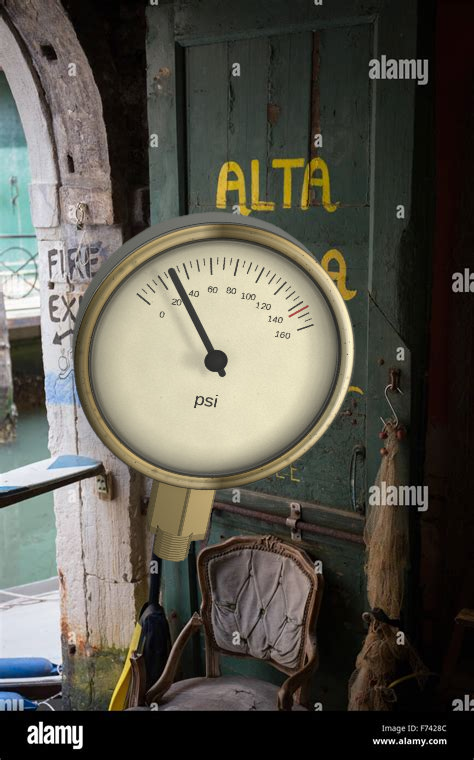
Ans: **30** psi
